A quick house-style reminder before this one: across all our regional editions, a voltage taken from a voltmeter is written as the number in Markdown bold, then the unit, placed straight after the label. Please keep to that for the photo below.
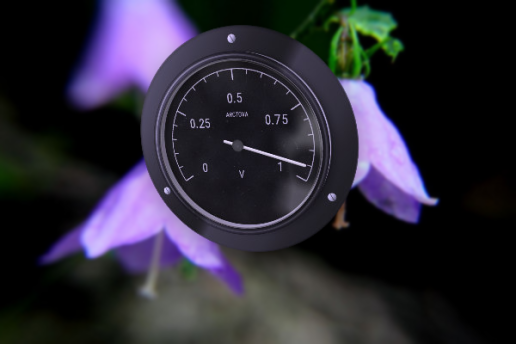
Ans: **0.95** V
